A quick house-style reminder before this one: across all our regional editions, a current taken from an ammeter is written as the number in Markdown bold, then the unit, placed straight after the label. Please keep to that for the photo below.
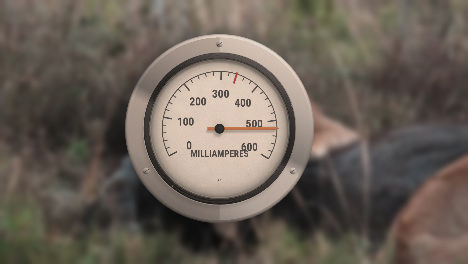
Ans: **520** mA
